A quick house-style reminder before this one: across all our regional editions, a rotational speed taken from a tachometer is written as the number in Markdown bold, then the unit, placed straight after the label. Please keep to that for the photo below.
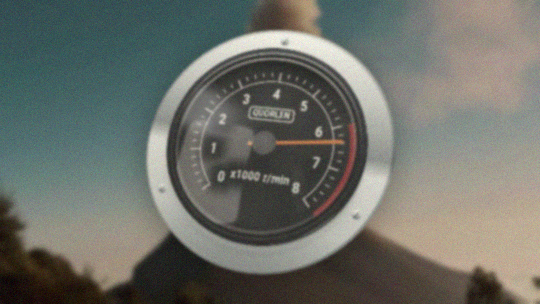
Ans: **6400** rpm
